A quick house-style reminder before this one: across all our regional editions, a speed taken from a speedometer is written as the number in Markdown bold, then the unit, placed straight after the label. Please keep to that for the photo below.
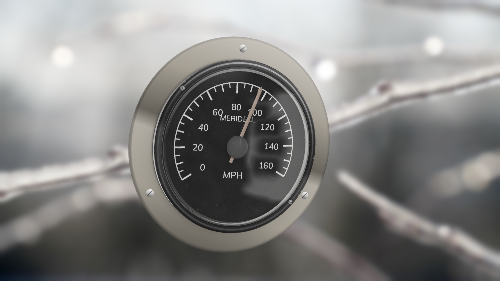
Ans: **95** mph
